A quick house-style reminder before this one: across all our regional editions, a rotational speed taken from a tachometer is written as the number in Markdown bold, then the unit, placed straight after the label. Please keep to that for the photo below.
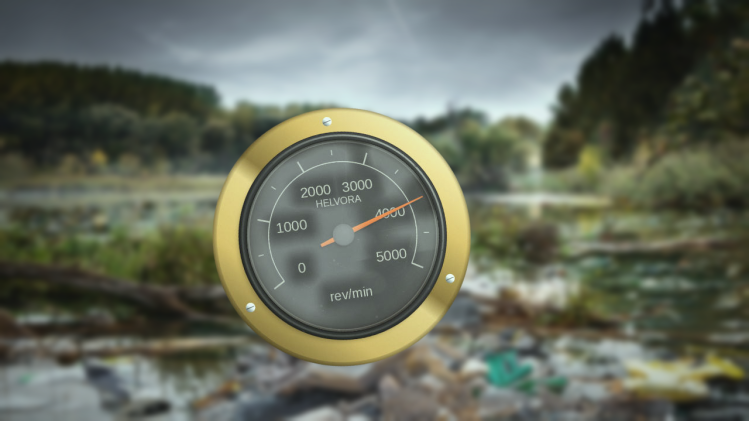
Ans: **4000** rpm
